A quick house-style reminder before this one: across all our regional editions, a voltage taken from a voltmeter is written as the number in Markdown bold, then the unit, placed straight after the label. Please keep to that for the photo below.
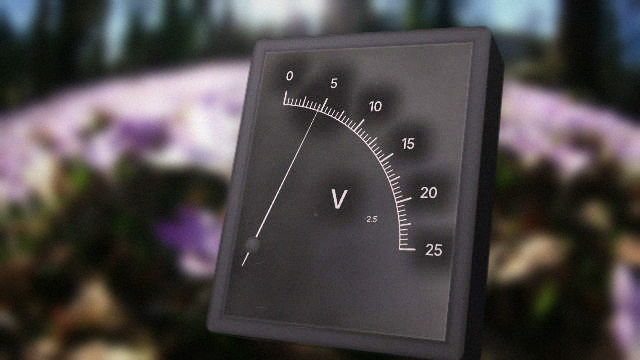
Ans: **5** V
